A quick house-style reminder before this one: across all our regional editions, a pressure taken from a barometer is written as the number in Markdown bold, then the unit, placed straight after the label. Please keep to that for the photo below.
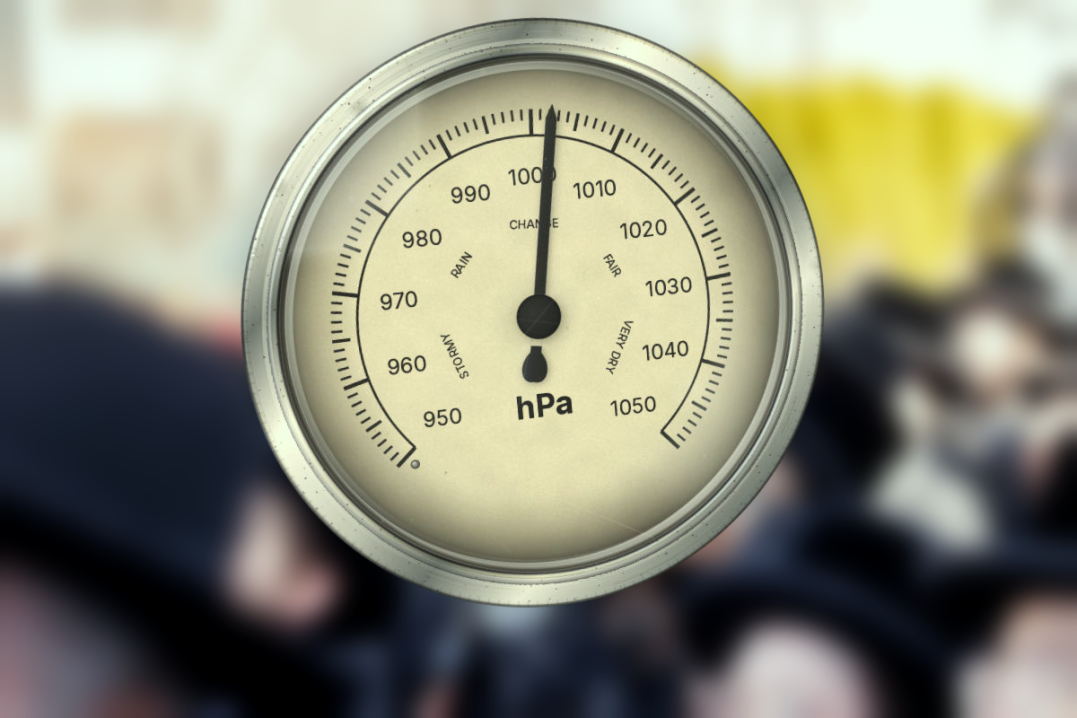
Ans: **1002** hPa
